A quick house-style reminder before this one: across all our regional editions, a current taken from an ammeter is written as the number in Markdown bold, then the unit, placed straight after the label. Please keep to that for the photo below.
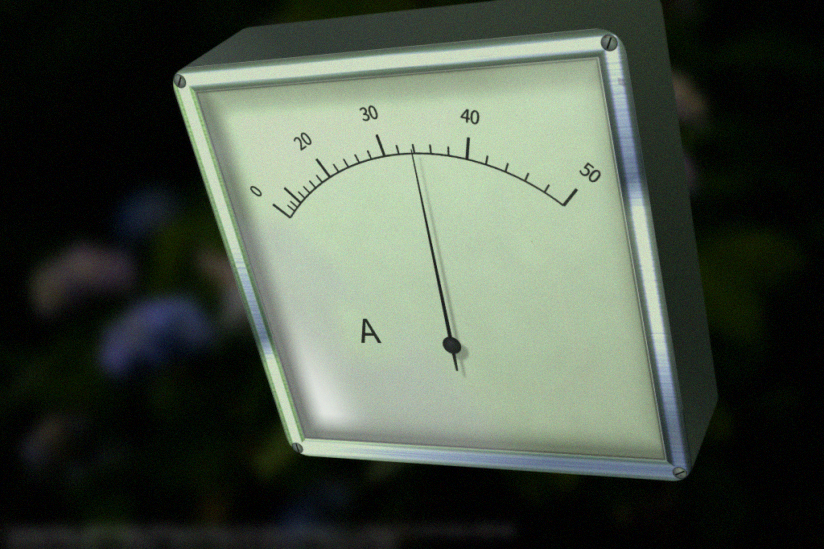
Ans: **34** A
